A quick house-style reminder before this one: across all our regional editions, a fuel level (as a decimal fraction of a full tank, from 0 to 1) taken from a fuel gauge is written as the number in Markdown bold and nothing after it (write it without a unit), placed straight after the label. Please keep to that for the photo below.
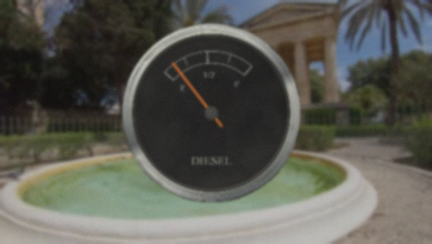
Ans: **0.125**
